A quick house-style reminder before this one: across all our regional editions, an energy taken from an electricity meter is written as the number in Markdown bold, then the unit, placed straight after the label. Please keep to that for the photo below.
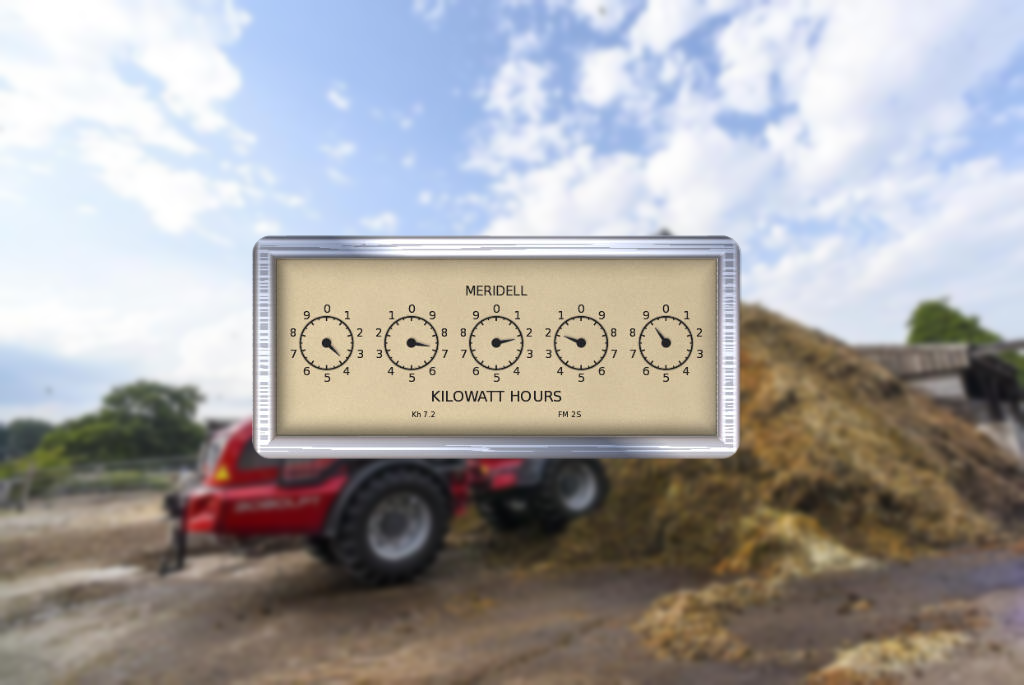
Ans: **37219** kWh
